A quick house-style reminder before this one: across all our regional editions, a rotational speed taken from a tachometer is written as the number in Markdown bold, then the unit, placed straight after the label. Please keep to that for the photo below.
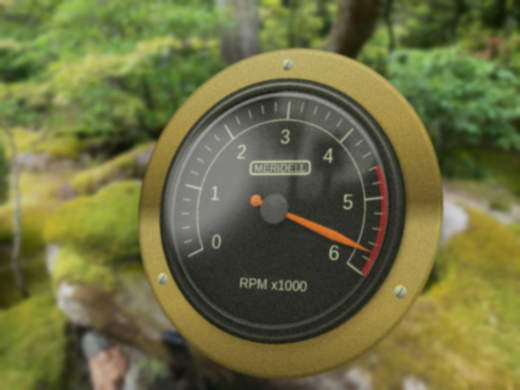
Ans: **5700** rpm
